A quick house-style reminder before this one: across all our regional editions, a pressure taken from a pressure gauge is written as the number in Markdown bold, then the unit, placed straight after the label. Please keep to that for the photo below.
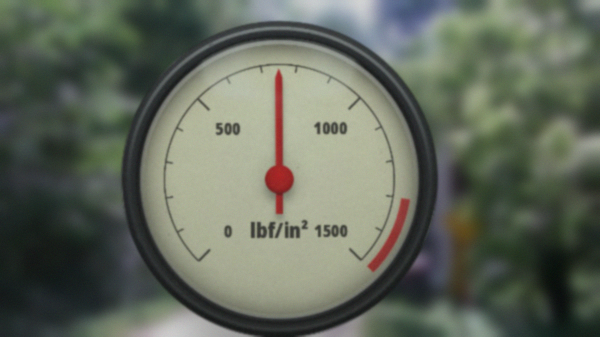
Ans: **750** psi
